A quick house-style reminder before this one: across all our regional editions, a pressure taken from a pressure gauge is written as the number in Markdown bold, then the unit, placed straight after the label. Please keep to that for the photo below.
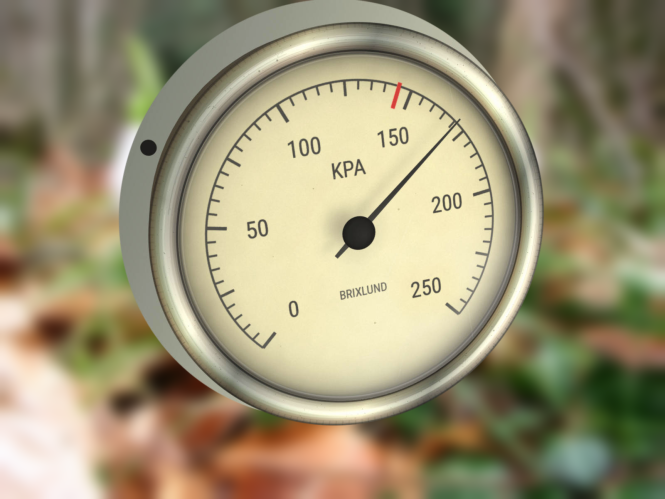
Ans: **170** kPa
